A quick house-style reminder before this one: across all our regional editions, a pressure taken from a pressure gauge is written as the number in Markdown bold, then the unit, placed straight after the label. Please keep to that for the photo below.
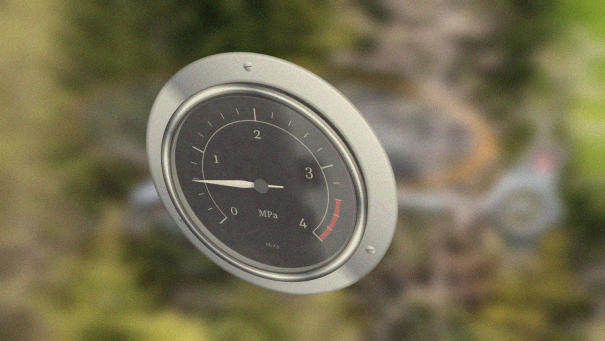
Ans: **0.6** MPa
